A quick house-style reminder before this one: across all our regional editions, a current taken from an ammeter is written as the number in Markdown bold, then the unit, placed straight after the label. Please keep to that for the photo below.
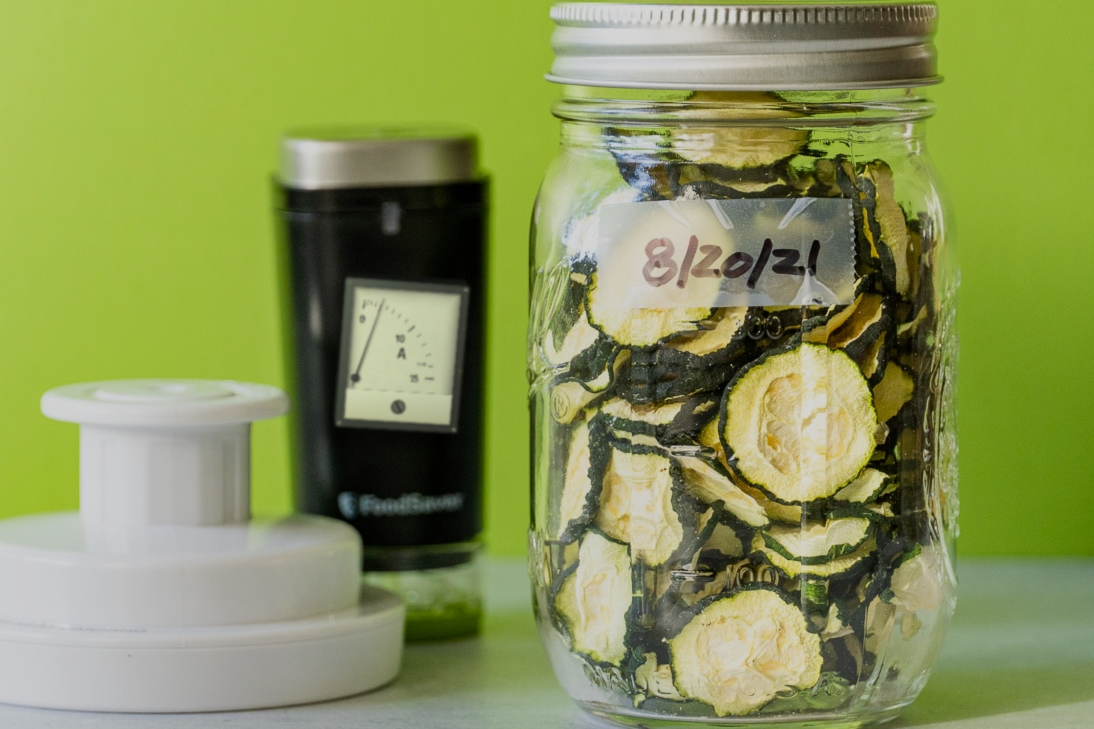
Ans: **5** A
